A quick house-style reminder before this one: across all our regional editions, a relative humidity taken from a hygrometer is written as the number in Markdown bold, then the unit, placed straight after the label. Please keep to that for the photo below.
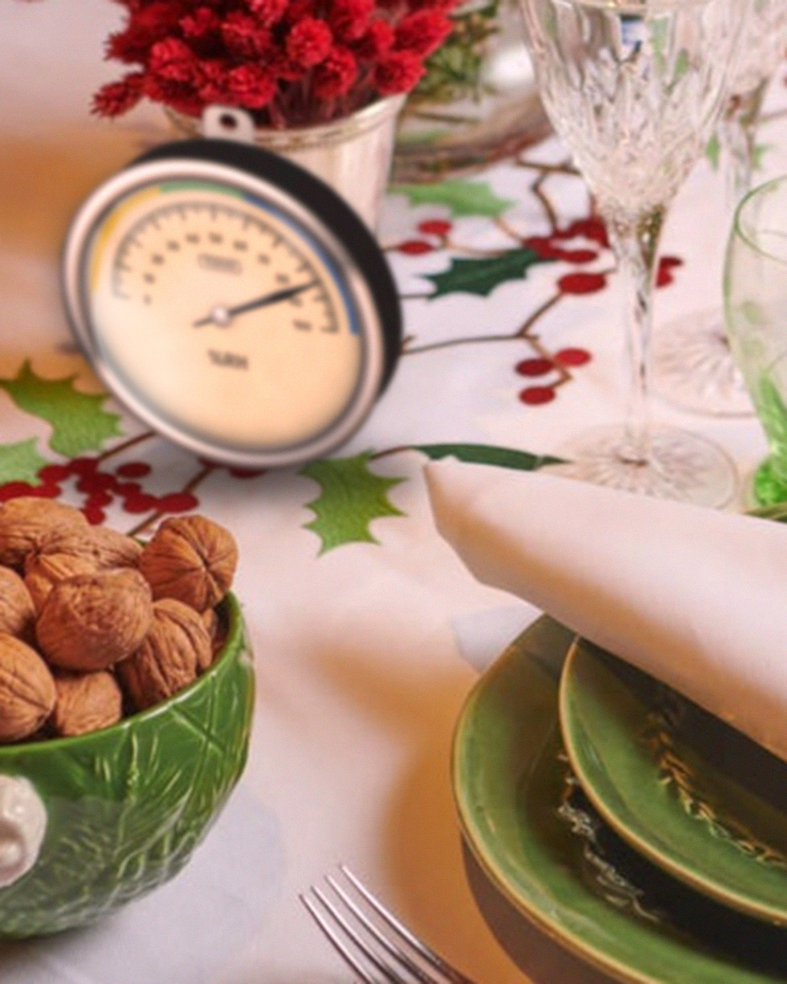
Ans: **85** %
